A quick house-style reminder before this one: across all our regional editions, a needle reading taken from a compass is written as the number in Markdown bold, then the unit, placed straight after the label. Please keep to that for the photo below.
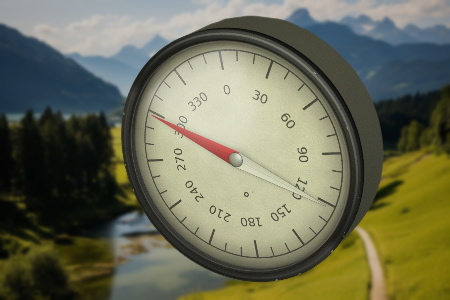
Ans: **300** °
